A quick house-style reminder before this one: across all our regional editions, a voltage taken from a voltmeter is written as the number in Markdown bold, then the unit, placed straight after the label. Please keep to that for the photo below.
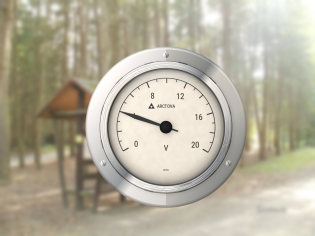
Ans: **4** V
